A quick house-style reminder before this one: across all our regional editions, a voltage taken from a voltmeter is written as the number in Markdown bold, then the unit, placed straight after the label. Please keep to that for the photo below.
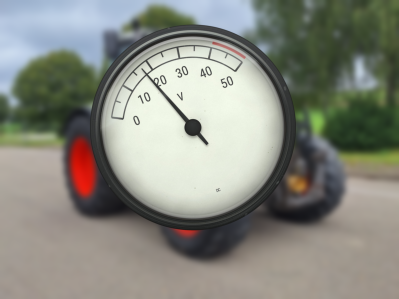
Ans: **17.5** V
